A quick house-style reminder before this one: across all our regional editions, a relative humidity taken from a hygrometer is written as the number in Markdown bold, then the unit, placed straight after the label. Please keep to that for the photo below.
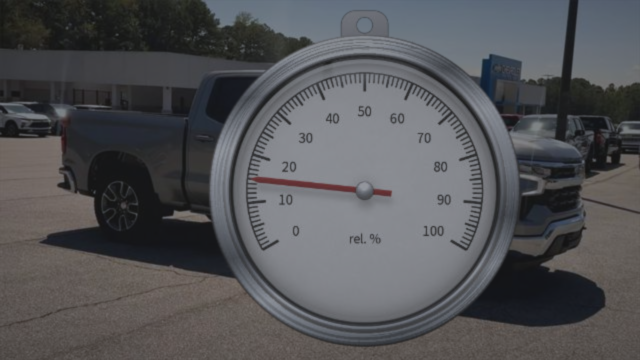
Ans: **15** %
